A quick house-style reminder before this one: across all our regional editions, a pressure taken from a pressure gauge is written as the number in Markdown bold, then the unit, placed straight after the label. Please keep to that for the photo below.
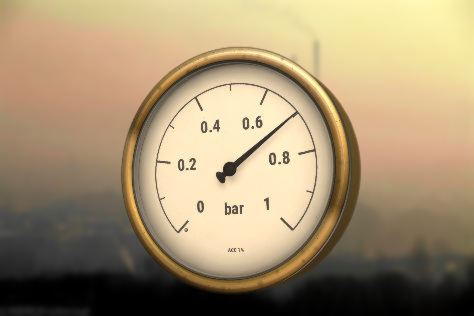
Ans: **0.7** bar
